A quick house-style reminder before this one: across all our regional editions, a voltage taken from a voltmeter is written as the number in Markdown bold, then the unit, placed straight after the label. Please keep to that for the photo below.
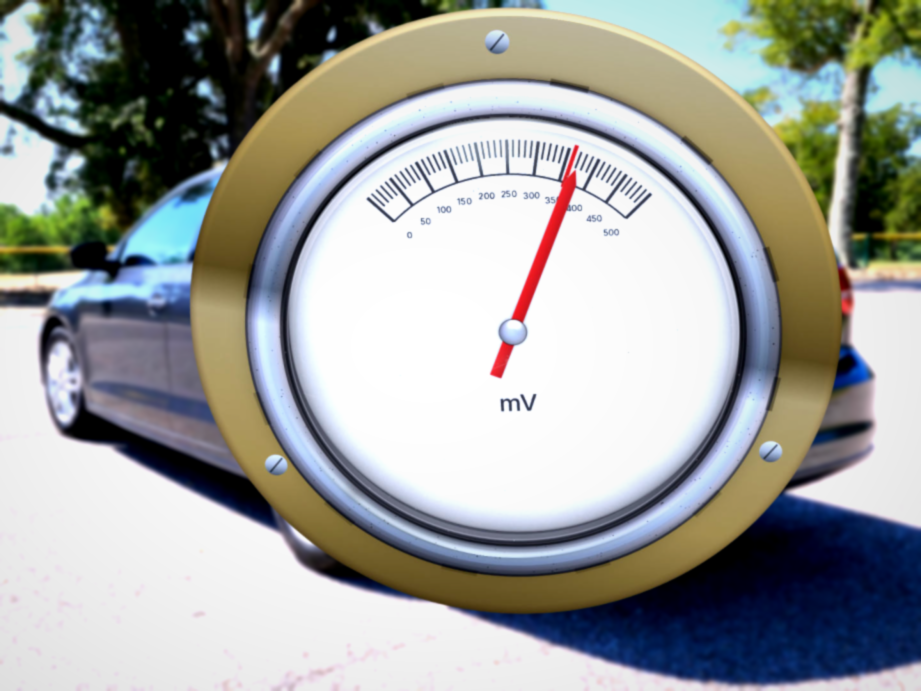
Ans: **370** mV
